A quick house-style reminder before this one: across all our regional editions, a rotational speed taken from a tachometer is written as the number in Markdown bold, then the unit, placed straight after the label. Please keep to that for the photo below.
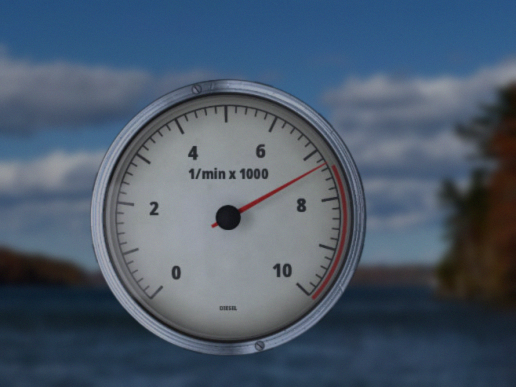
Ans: **7300** rpm
